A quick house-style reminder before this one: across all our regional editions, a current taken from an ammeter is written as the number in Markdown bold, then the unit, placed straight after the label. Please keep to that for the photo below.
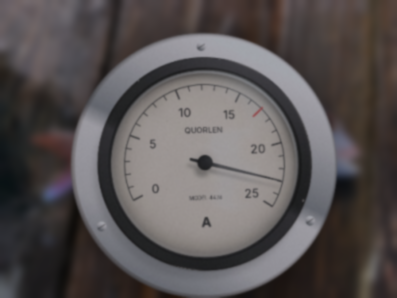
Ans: **23** A
